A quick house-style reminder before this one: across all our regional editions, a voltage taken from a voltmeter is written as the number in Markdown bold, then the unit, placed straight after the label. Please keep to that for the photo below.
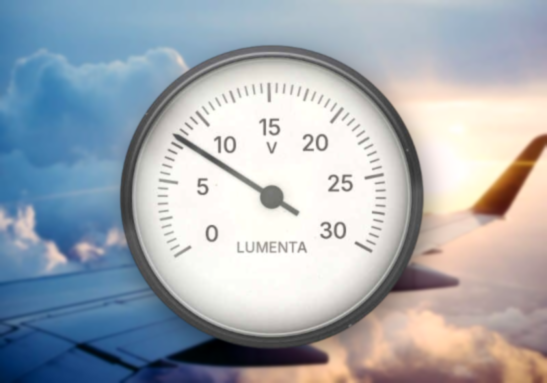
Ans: **8** V
